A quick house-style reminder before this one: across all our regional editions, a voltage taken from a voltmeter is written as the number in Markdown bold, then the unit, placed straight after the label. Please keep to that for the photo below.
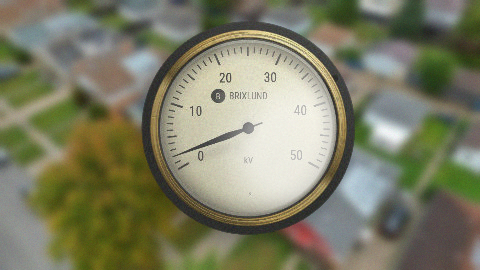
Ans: **2** kV
